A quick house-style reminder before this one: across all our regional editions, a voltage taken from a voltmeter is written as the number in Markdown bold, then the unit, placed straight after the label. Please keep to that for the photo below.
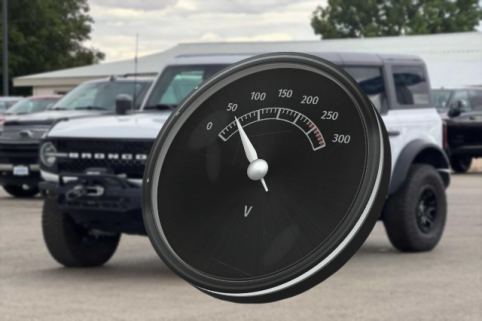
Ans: **50** V
